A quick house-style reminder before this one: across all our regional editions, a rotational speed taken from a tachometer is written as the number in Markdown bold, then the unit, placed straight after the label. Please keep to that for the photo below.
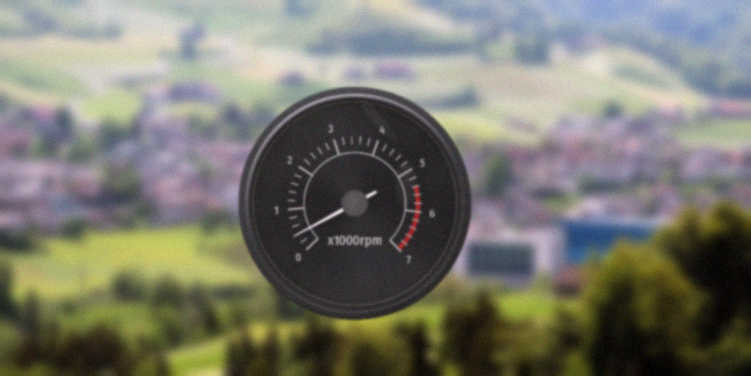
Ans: **400** rpm
